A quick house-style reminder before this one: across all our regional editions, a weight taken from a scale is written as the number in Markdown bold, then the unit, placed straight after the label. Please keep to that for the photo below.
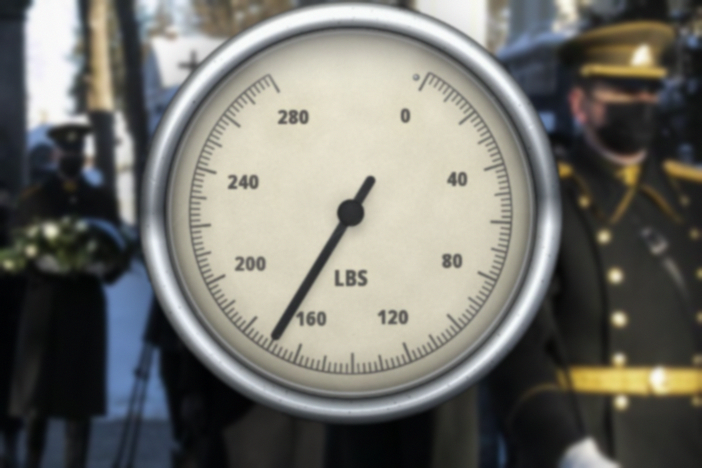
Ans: **170** lb
